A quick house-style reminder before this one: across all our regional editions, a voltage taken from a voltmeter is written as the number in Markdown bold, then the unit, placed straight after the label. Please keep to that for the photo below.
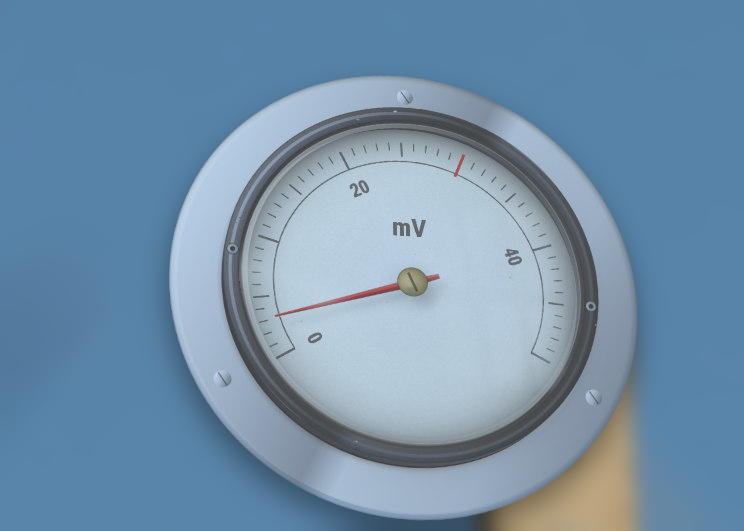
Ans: **3** mV
